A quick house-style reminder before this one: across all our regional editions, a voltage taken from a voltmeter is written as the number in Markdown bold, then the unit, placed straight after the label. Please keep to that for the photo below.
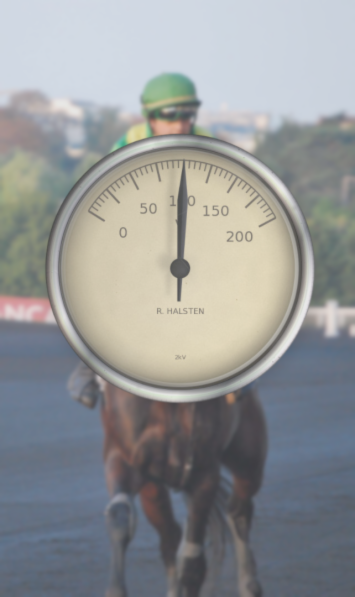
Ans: **100** V
